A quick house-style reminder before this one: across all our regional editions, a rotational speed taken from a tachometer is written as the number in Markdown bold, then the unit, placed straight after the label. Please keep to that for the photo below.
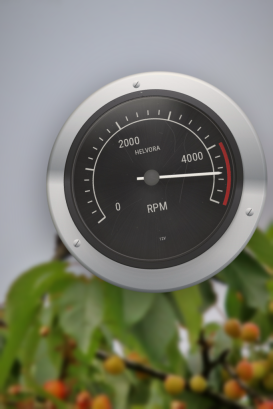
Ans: **4500** rpm
